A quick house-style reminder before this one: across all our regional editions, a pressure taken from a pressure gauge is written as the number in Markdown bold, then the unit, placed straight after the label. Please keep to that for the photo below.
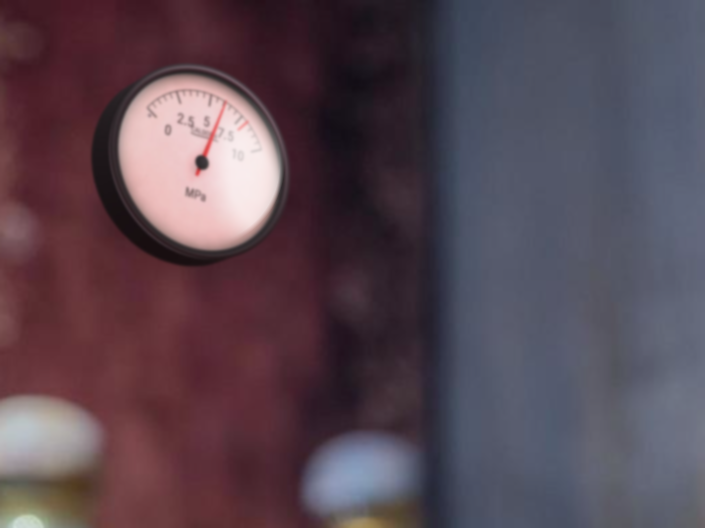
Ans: **6** MPa
